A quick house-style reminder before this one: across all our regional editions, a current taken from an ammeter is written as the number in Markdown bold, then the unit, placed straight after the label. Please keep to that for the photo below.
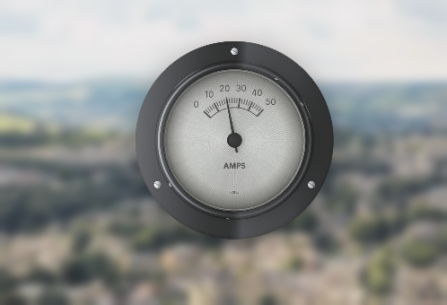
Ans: **20** A
